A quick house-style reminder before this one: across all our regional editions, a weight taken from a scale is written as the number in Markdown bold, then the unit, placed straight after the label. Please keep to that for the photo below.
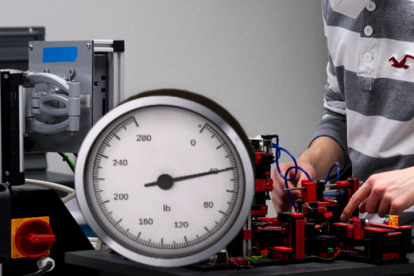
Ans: **40** lb
